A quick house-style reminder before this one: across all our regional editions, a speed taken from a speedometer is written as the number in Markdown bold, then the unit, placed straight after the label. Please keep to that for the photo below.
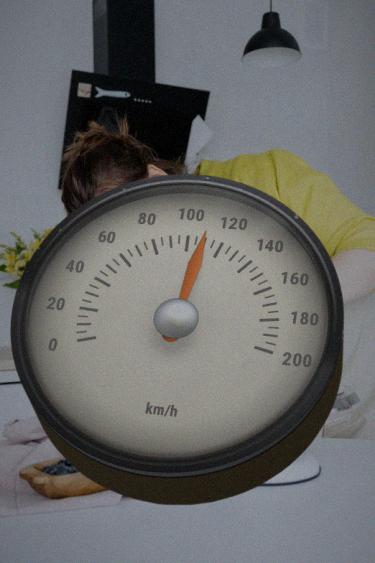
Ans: **110** km/h
